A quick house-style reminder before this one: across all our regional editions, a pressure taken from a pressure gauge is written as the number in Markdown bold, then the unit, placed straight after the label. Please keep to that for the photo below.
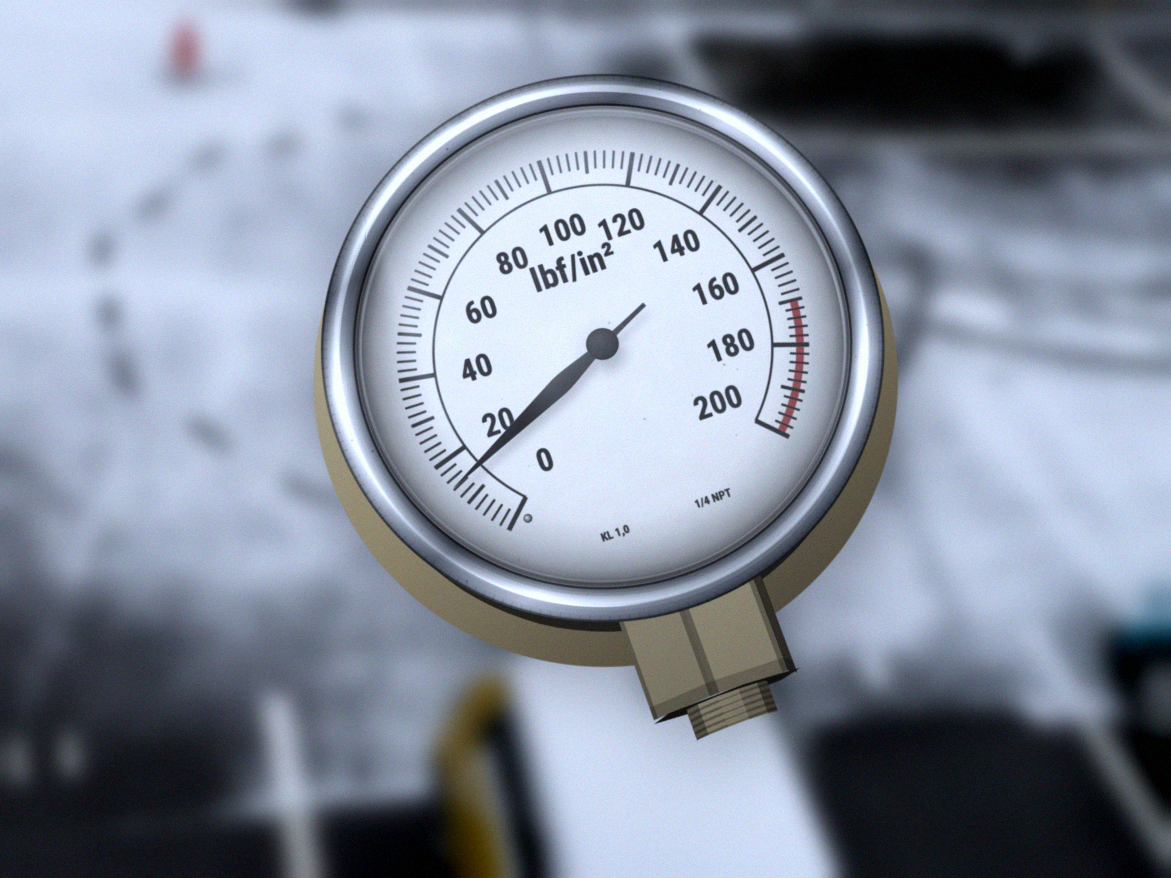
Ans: **14** psi
